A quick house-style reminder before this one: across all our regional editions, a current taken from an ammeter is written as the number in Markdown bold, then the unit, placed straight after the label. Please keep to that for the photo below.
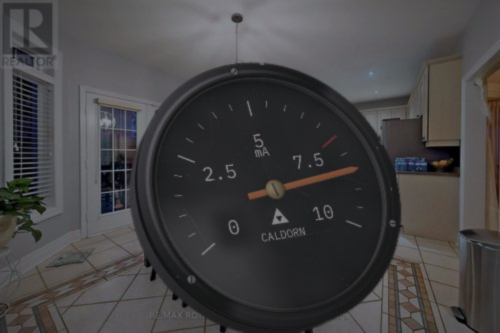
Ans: **8.5** mA
